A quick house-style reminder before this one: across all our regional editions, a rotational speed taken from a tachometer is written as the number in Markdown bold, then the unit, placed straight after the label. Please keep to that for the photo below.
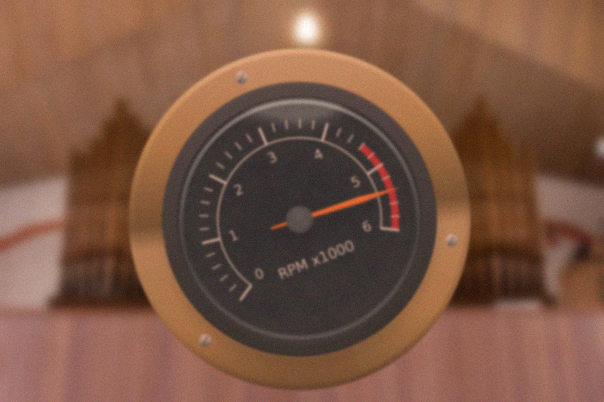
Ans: **5400** rpm
